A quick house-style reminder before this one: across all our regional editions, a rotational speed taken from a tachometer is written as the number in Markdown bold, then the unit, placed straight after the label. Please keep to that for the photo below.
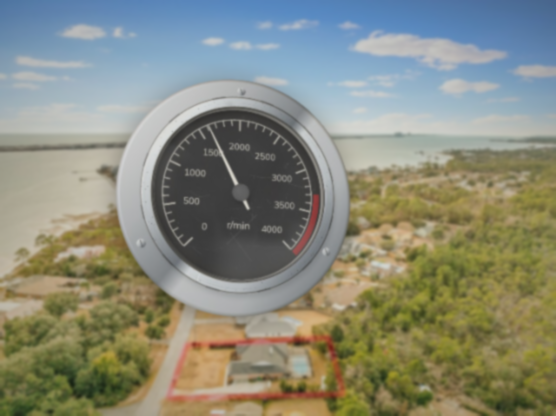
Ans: **1600** rpm
